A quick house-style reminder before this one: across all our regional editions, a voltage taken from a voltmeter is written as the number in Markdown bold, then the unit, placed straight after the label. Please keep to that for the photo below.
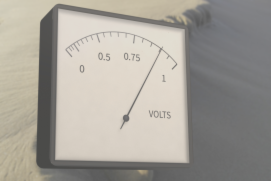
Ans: **0.9** V
